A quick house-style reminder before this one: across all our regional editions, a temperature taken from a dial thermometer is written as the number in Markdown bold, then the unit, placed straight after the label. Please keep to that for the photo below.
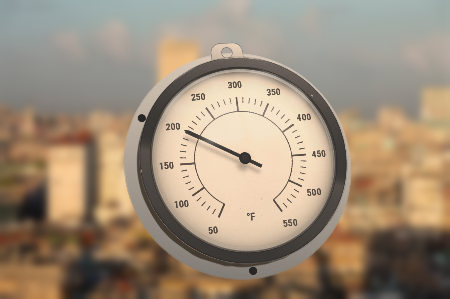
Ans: **200** °F
